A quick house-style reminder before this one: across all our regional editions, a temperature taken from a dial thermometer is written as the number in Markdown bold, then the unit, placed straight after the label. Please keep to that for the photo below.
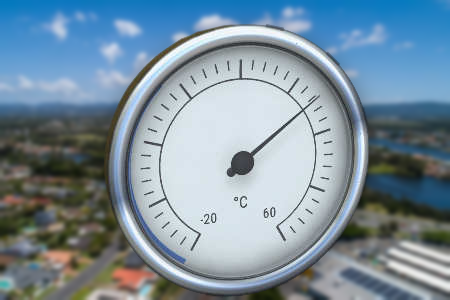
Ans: **34** °C
